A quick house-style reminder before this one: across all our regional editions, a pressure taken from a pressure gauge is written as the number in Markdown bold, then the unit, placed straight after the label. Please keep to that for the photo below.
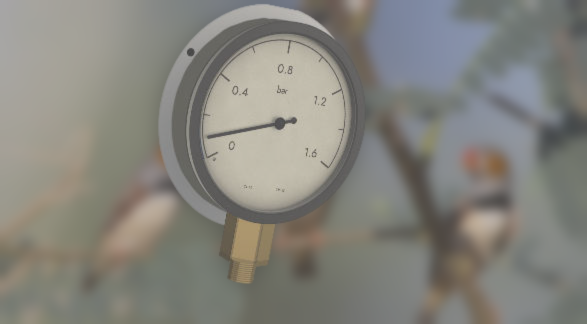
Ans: **0.1** bar
